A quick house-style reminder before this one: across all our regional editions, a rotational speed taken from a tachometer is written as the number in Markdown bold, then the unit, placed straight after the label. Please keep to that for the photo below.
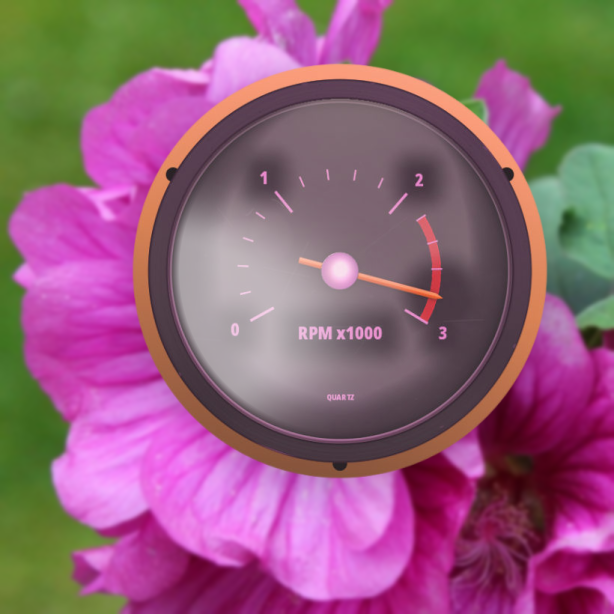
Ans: **2800** rpm
